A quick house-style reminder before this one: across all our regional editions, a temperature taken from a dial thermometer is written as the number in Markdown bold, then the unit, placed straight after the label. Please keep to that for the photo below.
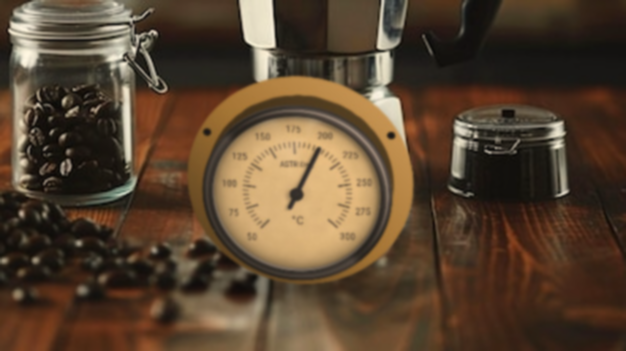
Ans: **200** °C
